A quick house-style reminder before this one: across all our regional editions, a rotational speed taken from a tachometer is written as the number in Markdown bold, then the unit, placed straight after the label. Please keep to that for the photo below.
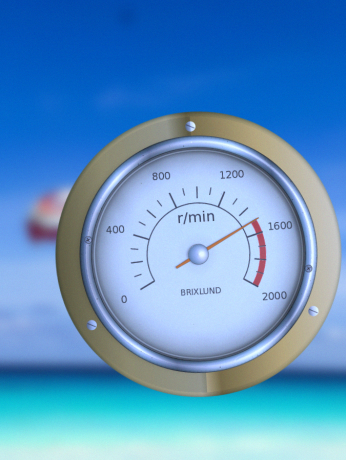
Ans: **1500** rpm
